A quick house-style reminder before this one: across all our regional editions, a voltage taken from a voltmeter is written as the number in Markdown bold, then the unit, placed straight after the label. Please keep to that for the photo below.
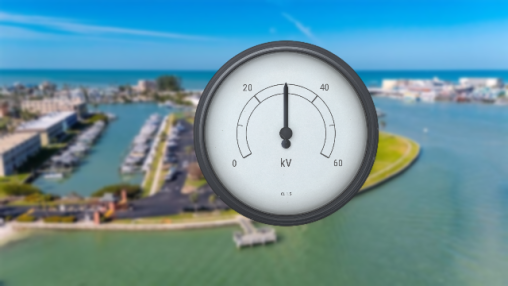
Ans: **30** kV
